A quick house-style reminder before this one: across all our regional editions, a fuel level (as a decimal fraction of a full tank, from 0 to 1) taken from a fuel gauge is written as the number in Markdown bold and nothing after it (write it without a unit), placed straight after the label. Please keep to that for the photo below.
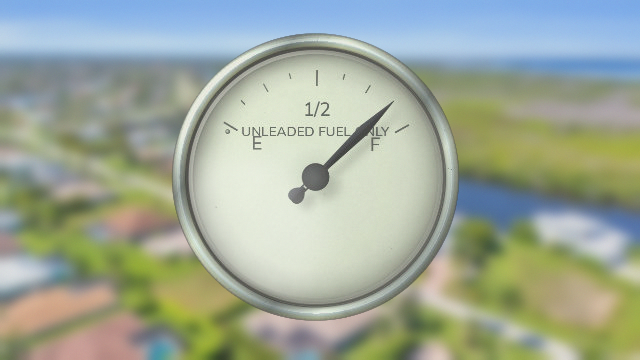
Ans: **0.875**
